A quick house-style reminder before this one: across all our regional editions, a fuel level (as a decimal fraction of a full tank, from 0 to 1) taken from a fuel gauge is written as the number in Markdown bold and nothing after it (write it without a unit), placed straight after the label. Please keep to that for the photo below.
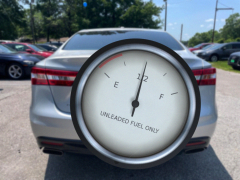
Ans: **0.5**
